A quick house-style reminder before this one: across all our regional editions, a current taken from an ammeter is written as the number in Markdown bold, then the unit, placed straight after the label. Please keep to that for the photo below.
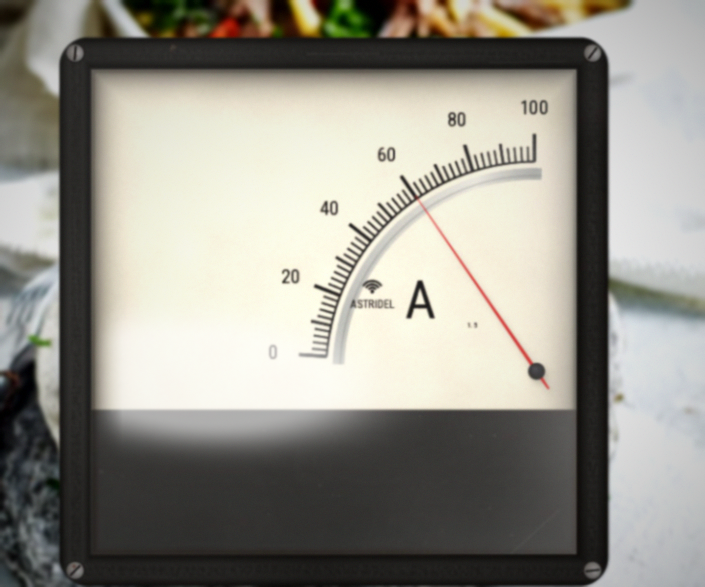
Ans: **60** A
